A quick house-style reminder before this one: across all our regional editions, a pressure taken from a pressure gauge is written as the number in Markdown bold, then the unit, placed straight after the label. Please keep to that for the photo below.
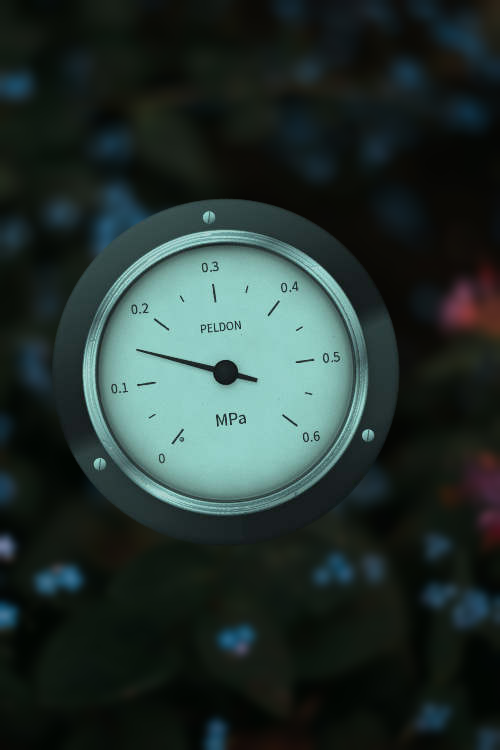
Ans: **0.15** MPa
